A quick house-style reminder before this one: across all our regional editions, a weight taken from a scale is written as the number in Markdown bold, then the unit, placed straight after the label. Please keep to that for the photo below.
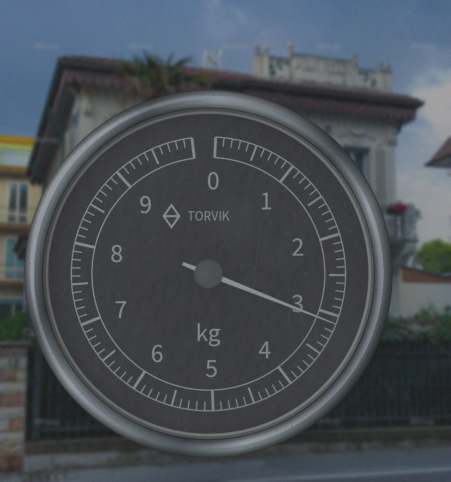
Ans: **3.1** kg
